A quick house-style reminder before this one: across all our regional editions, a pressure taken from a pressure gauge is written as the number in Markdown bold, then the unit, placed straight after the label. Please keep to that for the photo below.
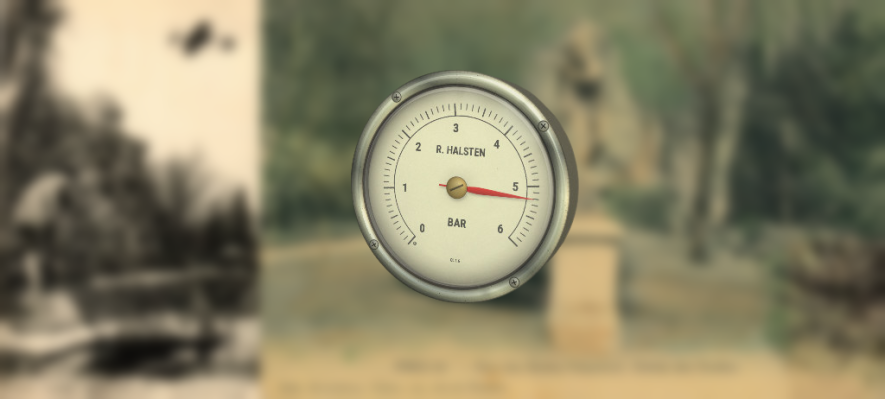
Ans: **5.2** bar
